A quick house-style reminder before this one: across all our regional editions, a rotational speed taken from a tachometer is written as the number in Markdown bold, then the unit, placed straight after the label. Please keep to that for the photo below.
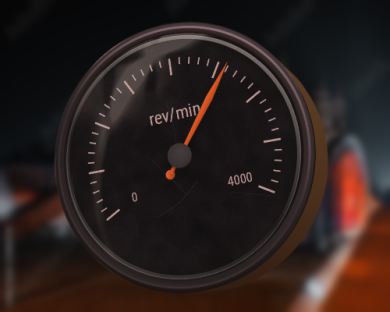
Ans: **2600** rpm
